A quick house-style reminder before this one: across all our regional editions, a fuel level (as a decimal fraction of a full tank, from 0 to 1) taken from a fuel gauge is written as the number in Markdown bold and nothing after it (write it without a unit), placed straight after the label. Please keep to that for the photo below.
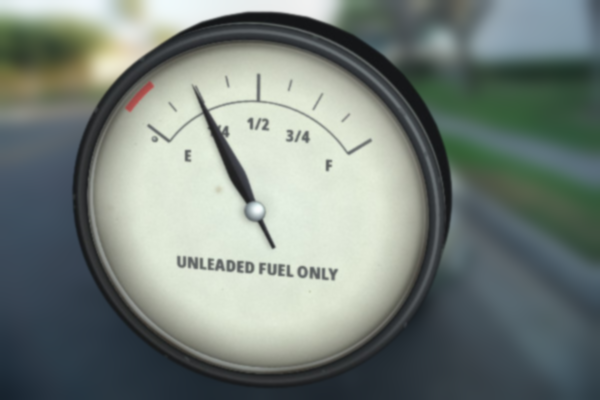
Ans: **0.25**
